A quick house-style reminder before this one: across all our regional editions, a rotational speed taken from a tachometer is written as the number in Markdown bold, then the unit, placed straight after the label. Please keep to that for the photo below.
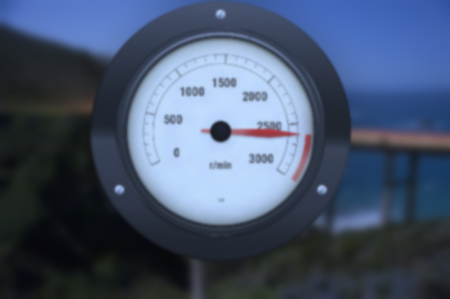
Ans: **2600** rpm
